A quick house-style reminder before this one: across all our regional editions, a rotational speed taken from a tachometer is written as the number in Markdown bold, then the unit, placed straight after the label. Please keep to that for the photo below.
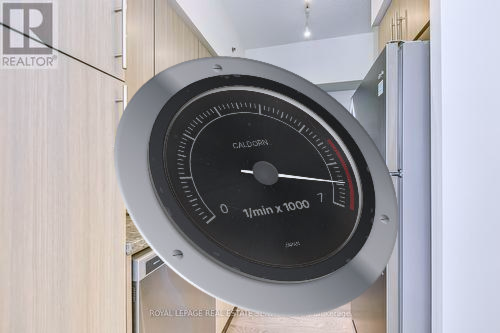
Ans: **6500** rpm
